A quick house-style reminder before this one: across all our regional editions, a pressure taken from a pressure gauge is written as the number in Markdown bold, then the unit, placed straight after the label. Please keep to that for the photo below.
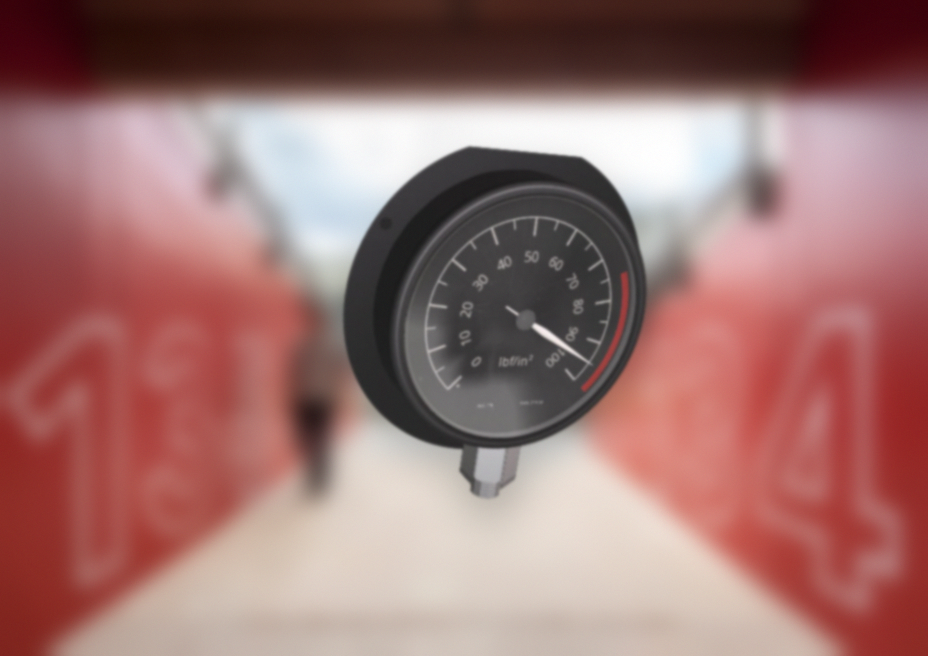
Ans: **95** psi
